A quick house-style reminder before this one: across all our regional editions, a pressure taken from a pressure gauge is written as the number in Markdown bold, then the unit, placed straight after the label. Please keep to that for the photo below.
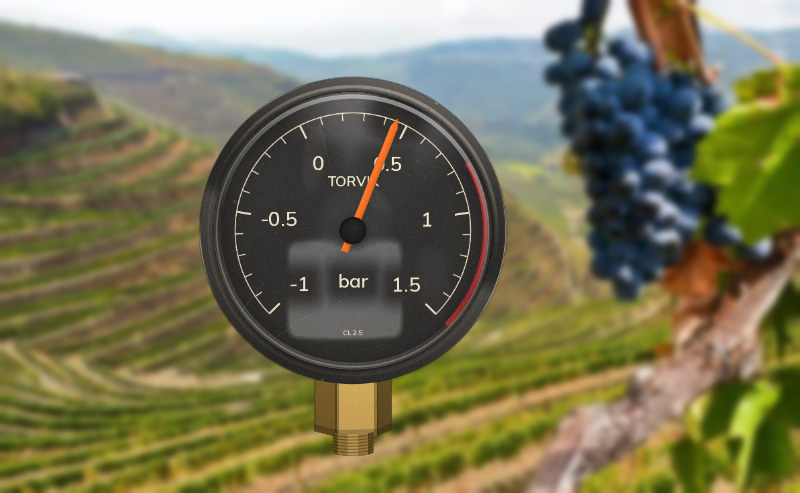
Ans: **0.45** bar
